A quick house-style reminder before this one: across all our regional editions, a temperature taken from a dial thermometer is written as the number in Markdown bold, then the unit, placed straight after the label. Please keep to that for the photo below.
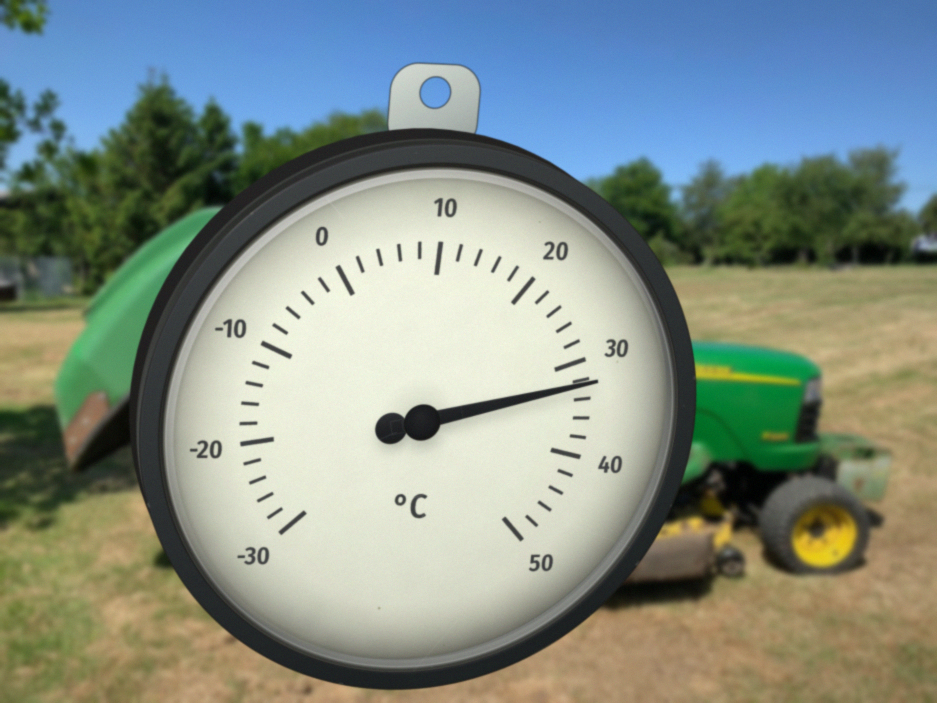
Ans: **32** °C
